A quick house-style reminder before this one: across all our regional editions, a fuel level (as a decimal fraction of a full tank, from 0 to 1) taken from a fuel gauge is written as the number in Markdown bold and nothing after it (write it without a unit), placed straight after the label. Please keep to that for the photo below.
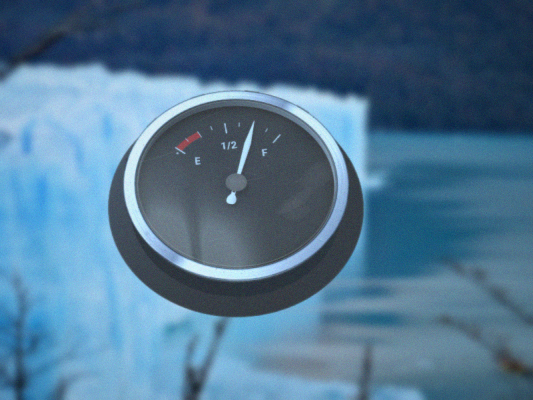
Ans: **0.75**
